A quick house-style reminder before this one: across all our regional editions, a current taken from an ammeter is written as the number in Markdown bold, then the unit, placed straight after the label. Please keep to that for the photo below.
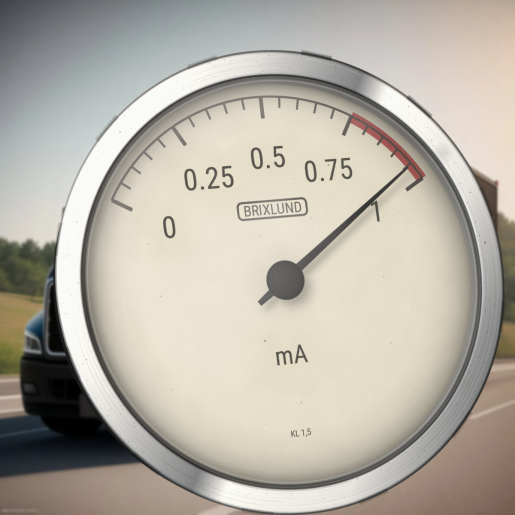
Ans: **0.95** mA
